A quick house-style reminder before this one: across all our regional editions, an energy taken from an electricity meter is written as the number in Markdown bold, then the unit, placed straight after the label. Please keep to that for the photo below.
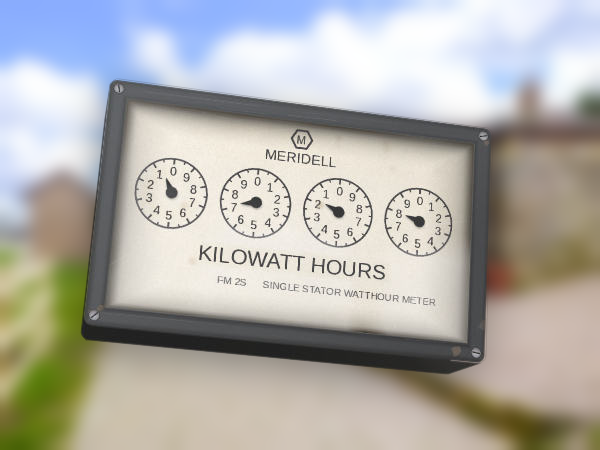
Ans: **718** kWh
